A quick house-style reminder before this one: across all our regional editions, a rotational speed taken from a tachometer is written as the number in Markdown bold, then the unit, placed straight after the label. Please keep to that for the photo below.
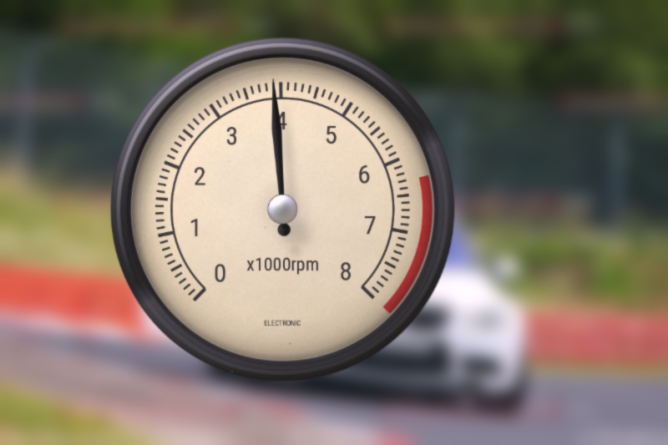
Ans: **3900** rpm
